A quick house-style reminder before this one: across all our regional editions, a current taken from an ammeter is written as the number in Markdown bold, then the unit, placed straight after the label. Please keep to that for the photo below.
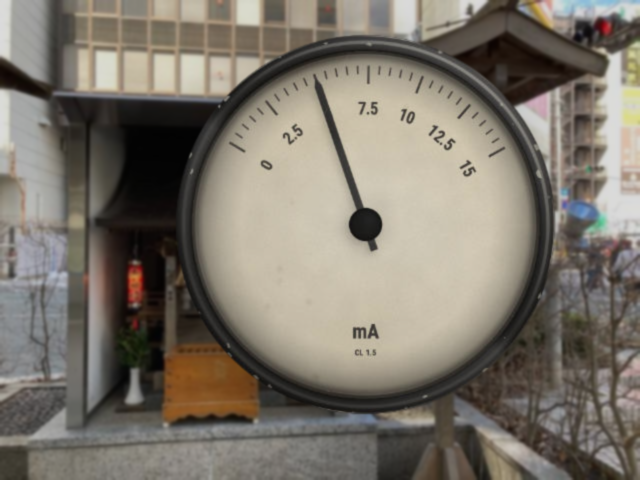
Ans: **5** mA
